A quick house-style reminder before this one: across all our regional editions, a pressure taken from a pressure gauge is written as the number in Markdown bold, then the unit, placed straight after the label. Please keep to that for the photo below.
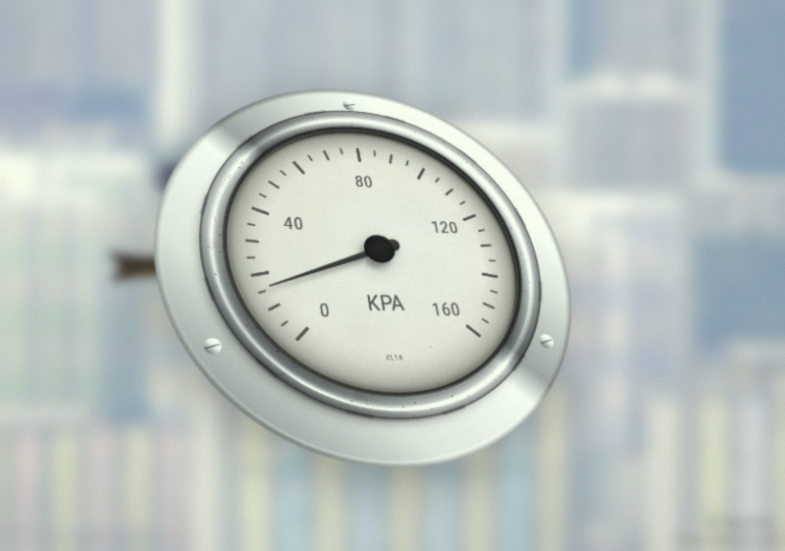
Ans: **15** kPa
